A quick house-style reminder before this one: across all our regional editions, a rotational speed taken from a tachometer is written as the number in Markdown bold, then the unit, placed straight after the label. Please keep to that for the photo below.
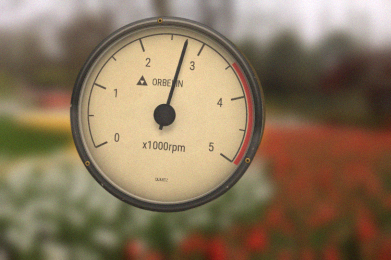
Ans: **2750** rpm
